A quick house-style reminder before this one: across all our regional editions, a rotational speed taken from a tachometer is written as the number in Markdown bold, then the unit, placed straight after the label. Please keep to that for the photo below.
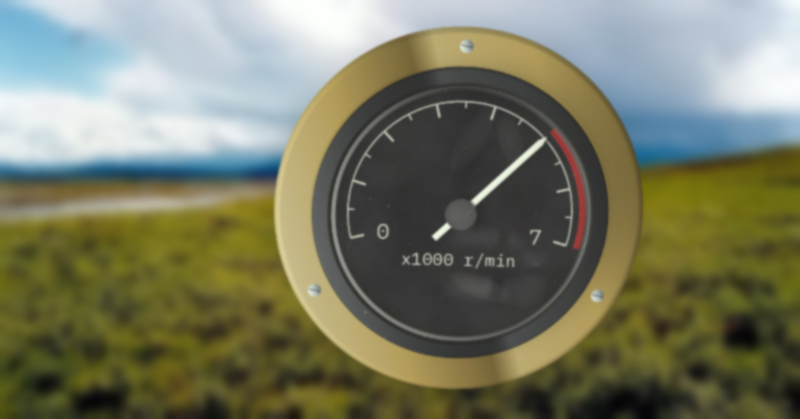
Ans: **5000** rpm
